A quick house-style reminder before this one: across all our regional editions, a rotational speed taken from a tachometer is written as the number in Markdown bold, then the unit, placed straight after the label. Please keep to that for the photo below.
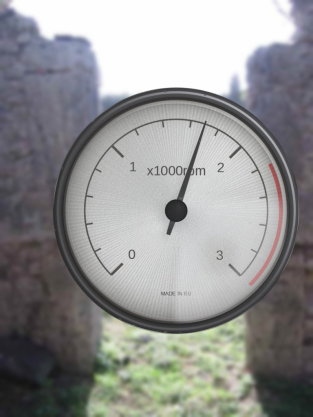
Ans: **1700** rpm
